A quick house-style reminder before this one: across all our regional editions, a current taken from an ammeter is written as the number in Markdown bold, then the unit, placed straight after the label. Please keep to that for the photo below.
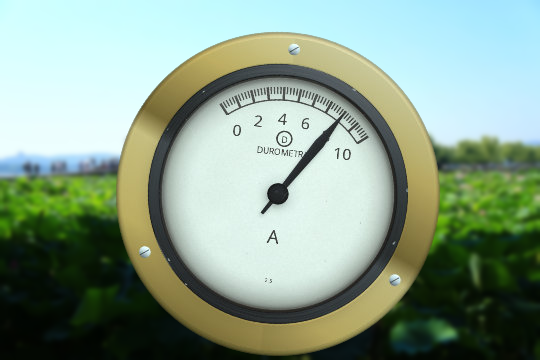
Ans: **8** A
